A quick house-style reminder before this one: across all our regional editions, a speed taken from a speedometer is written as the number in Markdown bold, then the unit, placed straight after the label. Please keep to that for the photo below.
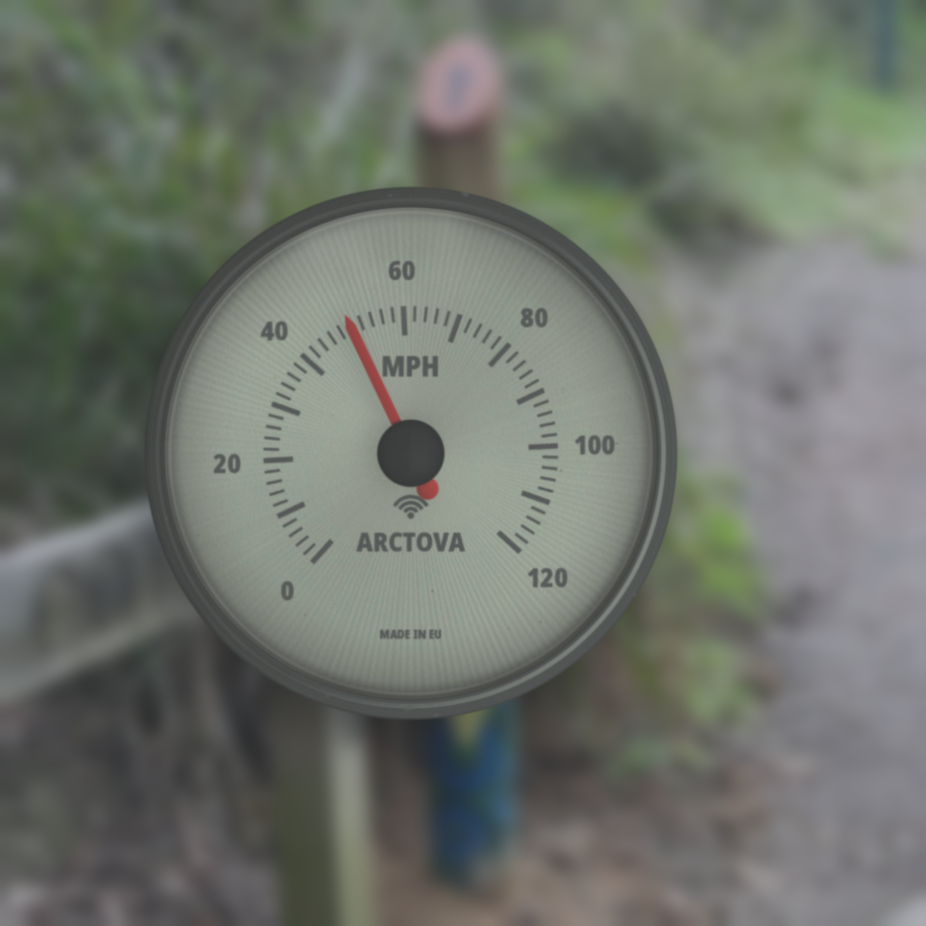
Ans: **50** mph
